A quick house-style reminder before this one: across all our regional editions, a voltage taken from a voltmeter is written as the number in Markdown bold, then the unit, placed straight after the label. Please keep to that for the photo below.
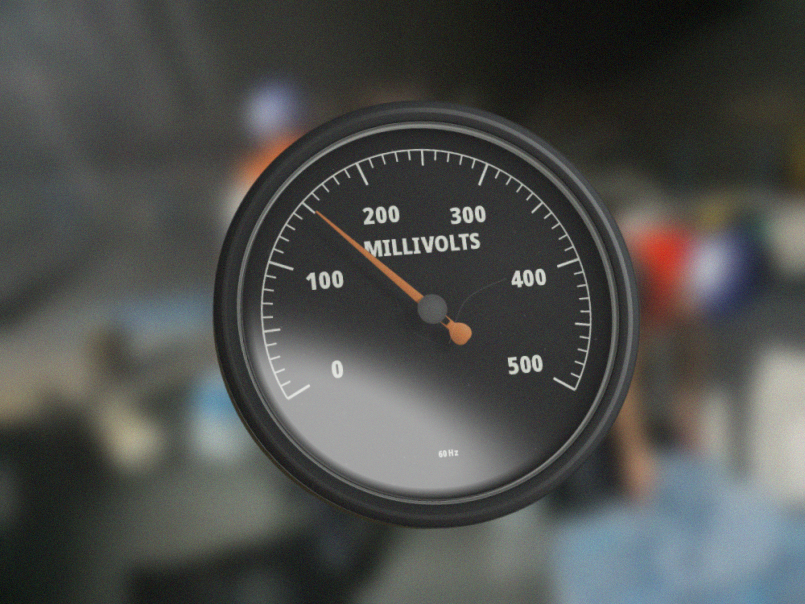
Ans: **150** mV
